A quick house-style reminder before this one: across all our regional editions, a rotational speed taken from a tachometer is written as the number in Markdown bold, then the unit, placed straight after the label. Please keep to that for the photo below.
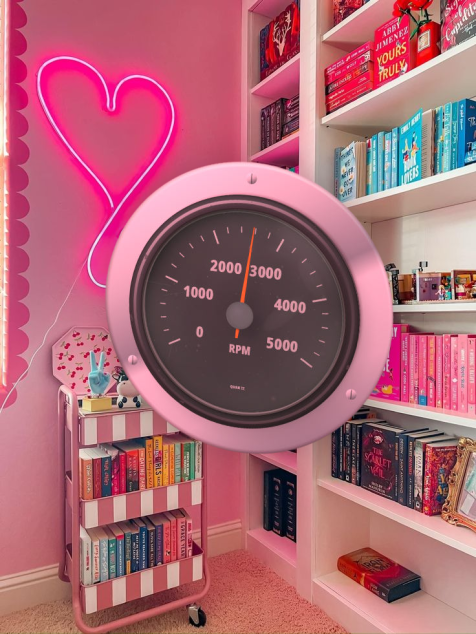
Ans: **2600** rpm
